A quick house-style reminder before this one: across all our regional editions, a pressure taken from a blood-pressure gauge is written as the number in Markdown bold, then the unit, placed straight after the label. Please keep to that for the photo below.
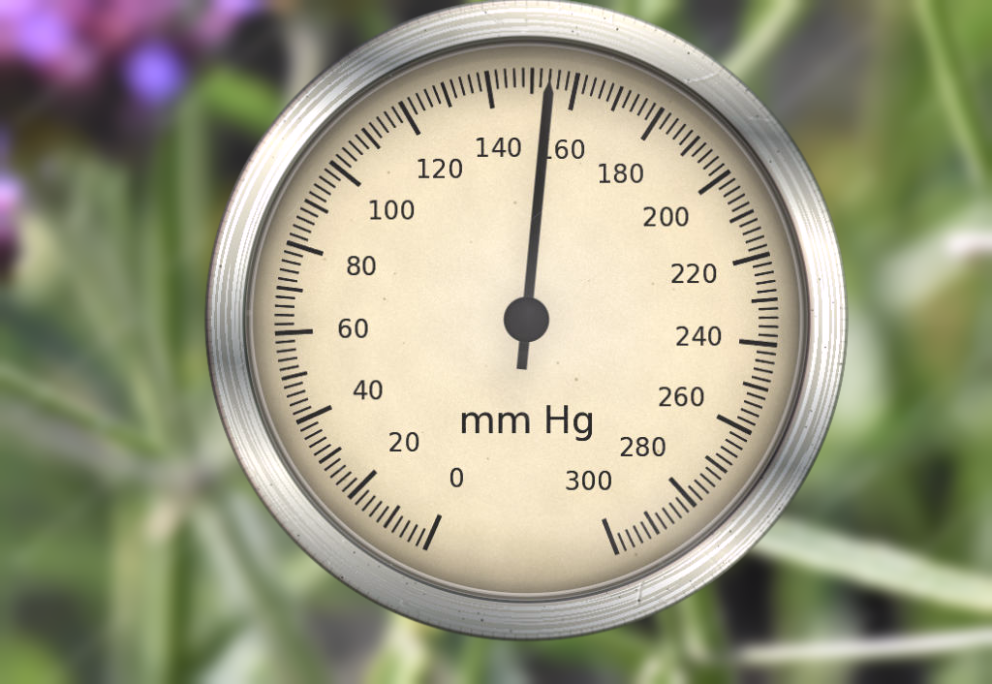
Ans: **154** mmHg
